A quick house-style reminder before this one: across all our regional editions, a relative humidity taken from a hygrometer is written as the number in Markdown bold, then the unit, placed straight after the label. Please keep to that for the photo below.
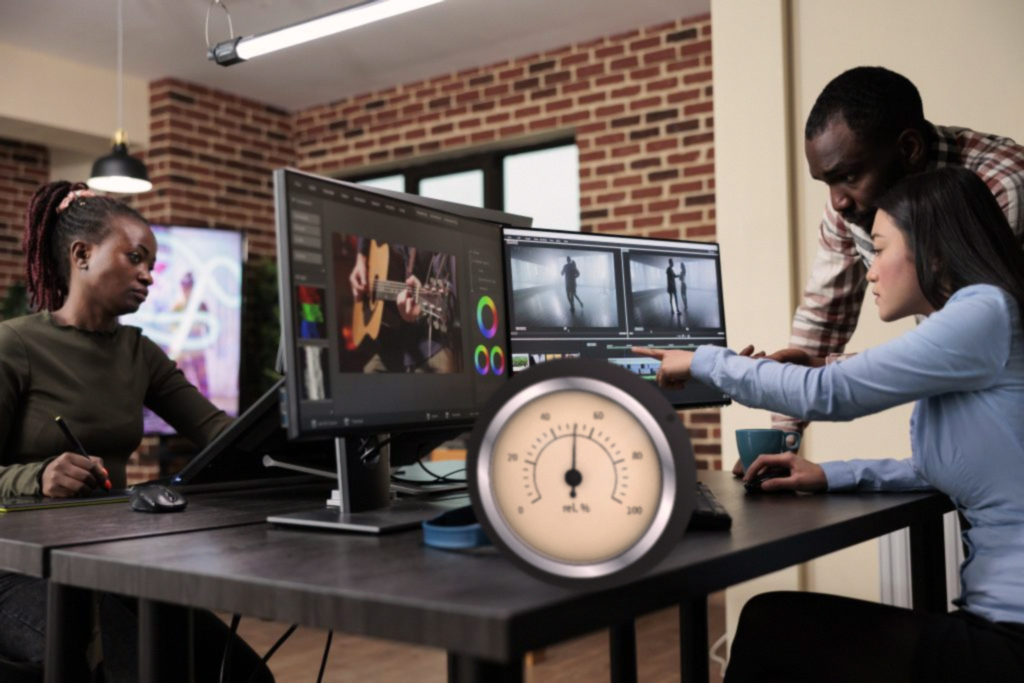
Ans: **52** %
